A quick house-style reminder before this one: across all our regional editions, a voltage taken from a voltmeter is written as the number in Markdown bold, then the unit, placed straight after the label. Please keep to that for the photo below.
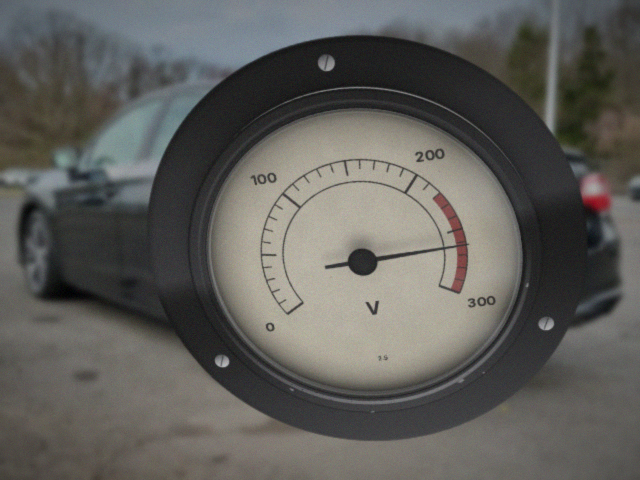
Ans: **260** V
